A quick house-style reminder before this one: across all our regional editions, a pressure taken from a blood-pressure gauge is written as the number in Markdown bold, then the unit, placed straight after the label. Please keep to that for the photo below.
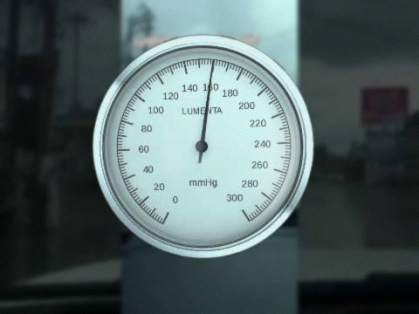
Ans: **160** mmHg
